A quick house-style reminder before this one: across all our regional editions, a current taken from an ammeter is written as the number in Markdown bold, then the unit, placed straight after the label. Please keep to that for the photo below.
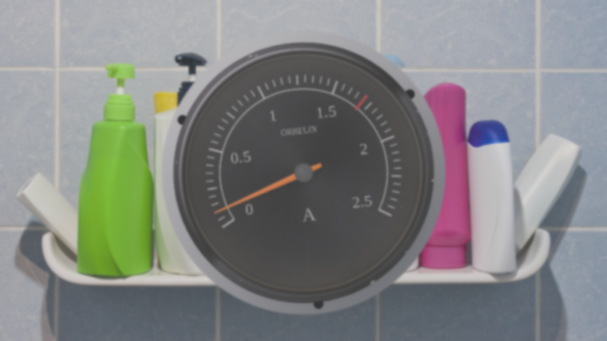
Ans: **0.1** A
